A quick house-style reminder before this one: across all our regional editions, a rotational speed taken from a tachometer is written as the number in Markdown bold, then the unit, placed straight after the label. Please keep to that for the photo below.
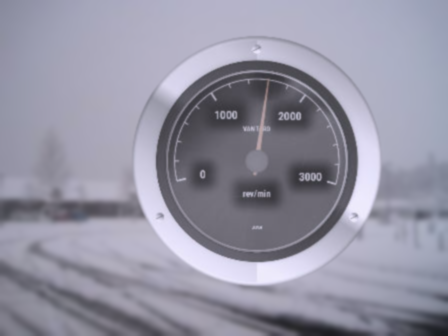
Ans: **1600** rpm
